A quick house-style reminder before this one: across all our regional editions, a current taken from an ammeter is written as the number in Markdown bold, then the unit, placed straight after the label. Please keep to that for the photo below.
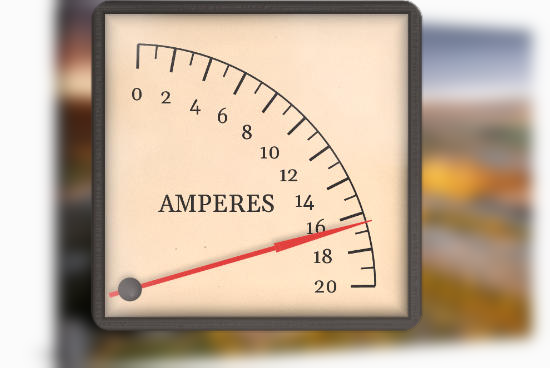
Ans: **16.5** A
